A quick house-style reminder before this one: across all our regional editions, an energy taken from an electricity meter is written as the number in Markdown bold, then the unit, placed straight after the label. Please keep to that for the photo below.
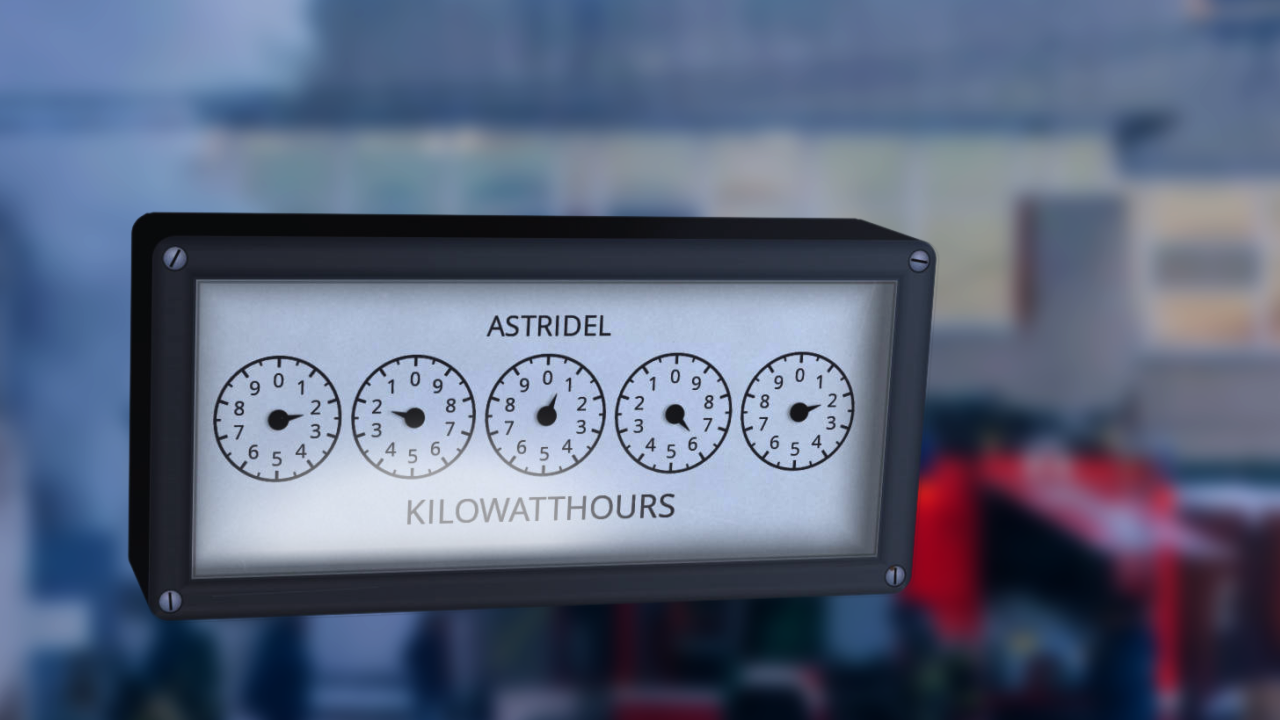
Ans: **22062** kWh
